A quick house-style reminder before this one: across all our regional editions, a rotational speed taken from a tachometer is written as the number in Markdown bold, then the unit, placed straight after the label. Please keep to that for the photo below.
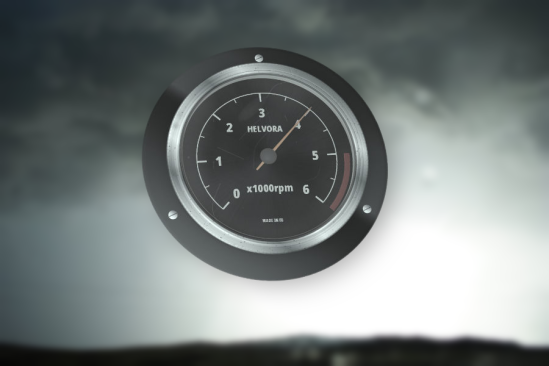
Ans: **4000** rpm
